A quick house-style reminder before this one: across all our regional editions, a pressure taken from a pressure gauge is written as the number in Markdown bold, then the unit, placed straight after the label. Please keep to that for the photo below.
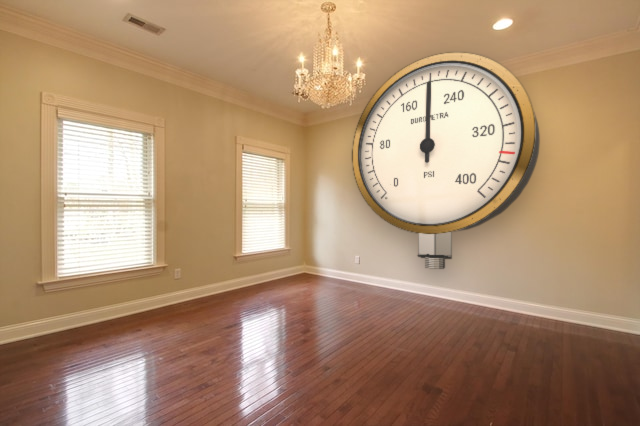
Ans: **200** psi
